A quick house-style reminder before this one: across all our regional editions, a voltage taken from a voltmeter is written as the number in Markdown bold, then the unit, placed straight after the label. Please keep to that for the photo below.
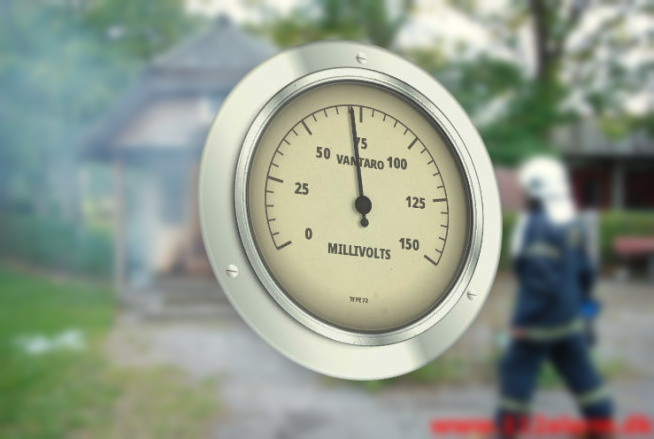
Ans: **70** mV
